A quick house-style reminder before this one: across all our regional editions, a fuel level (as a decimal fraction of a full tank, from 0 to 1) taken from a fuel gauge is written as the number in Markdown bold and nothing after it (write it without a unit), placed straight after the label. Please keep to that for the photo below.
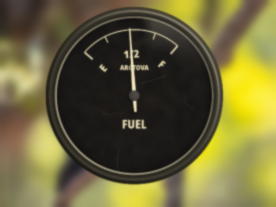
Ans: **0.5**
